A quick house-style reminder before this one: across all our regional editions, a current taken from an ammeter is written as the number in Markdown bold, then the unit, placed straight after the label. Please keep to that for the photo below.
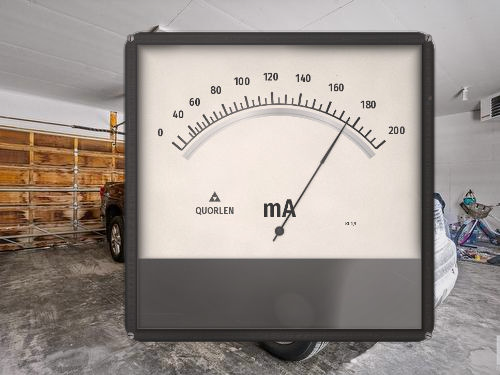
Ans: **175** mA
